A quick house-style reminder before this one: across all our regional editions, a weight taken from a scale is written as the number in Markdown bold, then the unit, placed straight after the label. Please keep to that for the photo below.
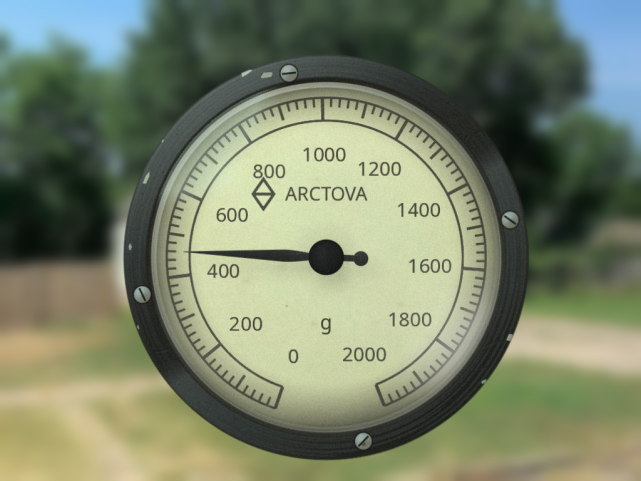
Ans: **460** g
